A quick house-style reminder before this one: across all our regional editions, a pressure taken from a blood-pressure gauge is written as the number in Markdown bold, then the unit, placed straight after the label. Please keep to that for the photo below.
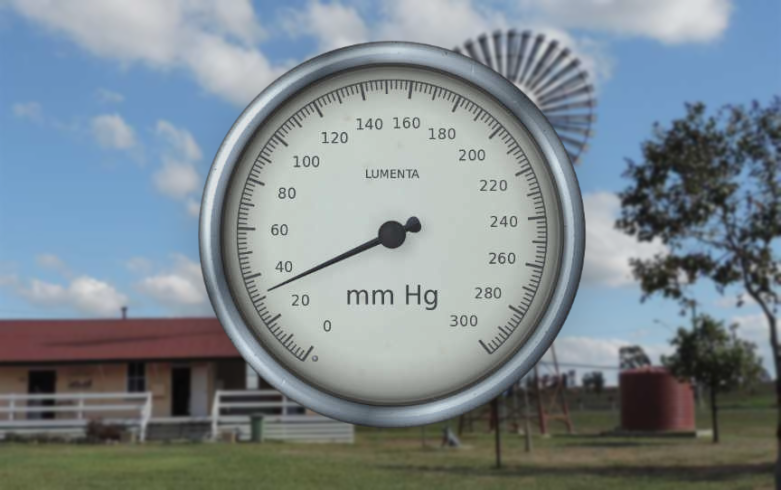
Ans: **32** mmHg
